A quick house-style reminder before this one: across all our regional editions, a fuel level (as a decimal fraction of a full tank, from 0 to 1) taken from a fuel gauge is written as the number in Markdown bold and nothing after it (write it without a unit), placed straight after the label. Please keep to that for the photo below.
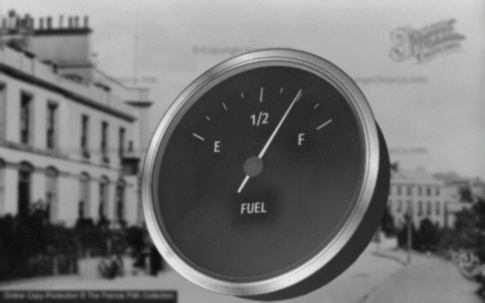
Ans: **0.75**
